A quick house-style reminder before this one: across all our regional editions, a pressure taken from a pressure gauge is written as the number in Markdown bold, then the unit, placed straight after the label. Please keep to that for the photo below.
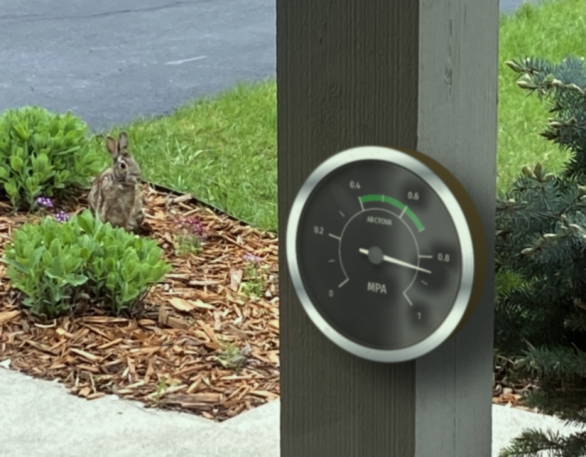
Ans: **0.85** MPa
